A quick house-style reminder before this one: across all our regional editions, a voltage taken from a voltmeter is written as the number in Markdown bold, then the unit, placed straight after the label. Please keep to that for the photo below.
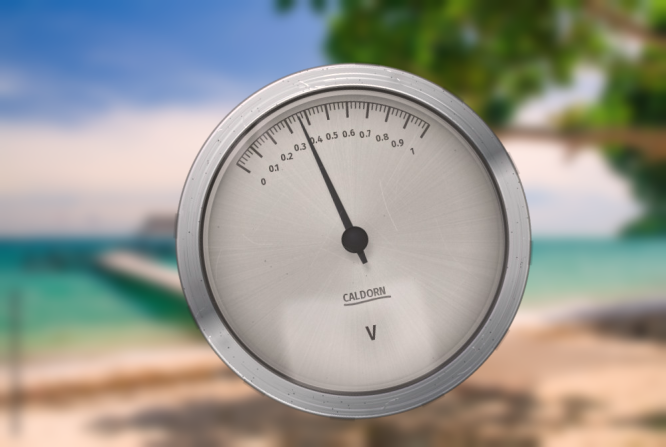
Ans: **0.36** V
